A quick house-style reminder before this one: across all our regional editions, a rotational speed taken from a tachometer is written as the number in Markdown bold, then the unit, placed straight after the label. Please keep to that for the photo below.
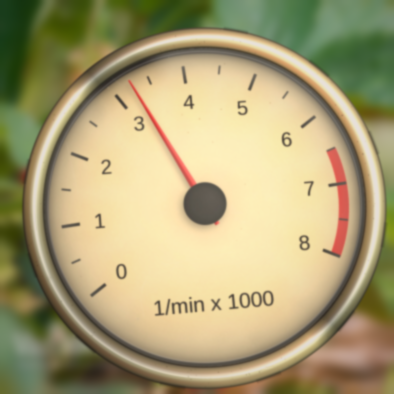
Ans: **3250** rpm
